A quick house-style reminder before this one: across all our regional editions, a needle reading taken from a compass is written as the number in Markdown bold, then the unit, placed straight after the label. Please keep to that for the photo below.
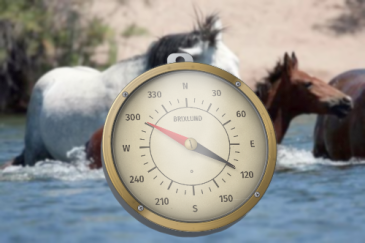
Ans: **300** °
